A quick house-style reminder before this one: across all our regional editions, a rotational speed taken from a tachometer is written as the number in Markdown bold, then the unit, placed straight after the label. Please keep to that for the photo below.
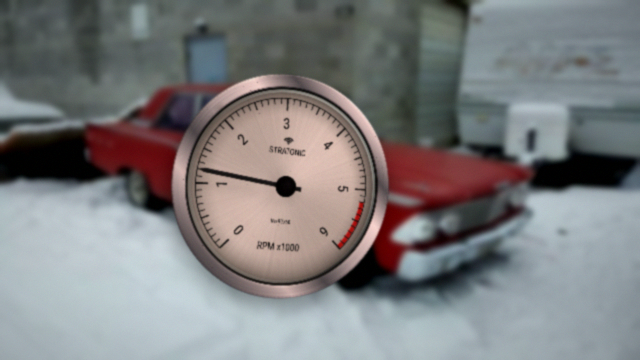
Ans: **1200** rpm
